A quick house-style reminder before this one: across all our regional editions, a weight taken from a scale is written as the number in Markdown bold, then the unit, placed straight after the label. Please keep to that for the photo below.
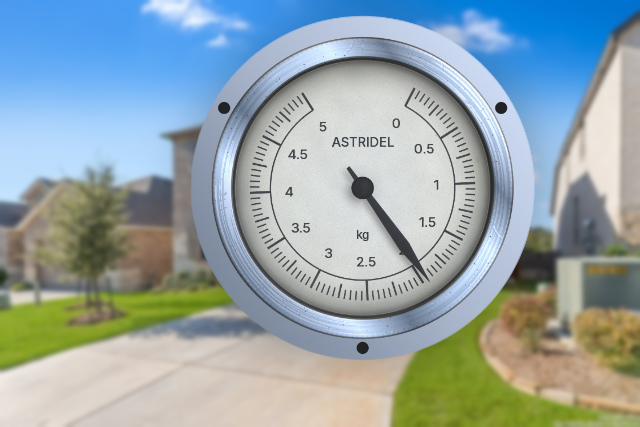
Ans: **1.95** kg
